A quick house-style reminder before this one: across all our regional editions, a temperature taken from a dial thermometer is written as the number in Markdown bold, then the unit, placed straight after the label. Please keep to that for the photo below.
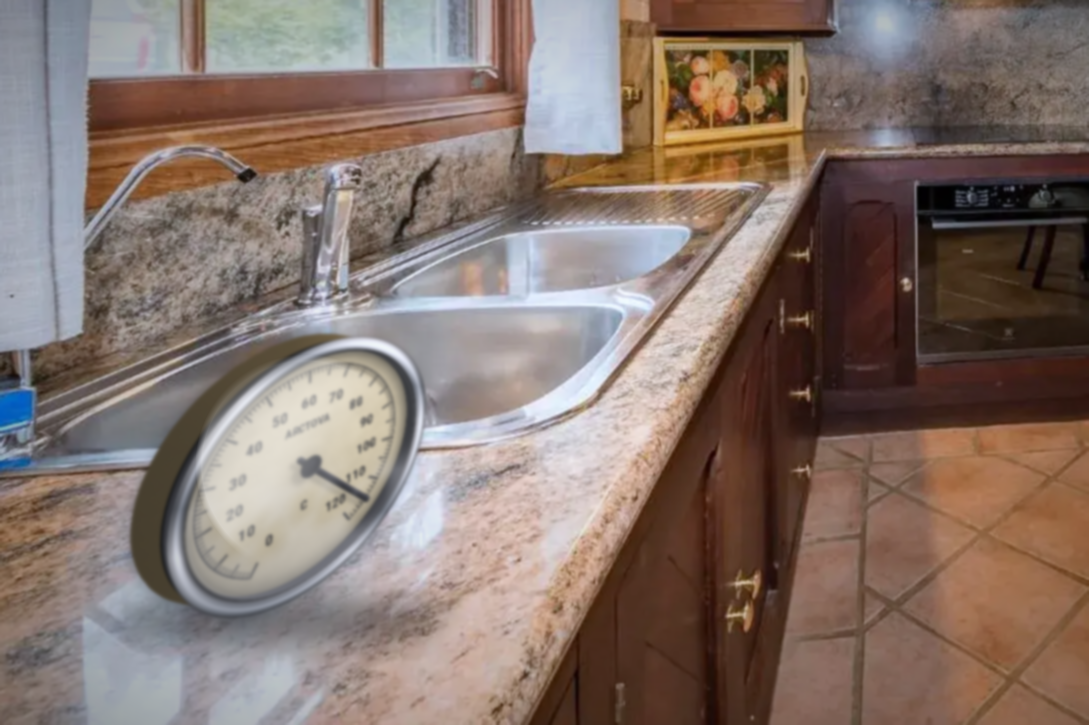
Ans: **115** °C
